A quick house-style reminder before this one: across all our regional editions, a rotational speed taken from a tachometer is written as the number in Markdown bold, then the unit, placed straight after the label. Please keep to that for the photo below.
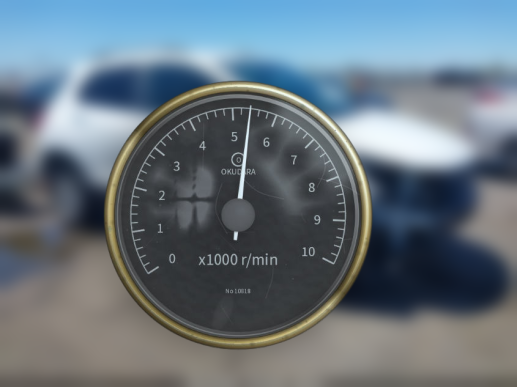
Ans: **5400** rpm
